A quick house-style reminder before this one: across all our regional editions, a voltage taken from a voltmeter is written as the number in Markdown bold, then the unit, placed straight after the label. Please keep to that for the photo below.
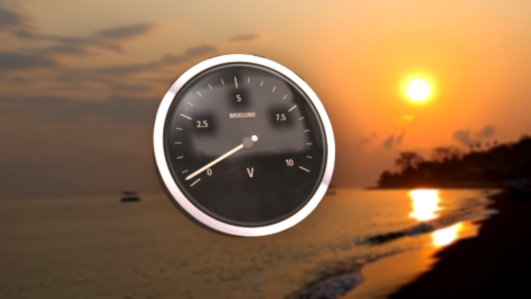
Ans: **0.25** V
